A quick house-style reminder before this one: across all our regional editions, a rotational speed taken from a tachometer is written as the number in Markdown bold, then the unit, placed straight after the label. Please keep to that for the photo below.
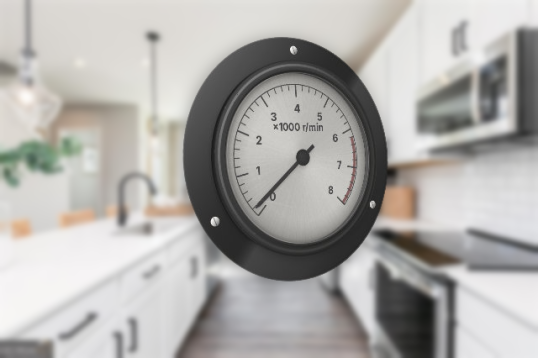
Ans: **200** rpm
